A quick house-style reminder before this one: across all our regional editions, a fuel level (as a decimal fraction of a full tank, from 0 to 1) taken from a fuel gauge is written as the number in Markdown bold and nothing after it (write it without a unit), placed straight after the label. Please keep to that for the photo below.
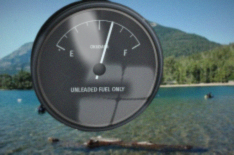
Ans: **0.625**
